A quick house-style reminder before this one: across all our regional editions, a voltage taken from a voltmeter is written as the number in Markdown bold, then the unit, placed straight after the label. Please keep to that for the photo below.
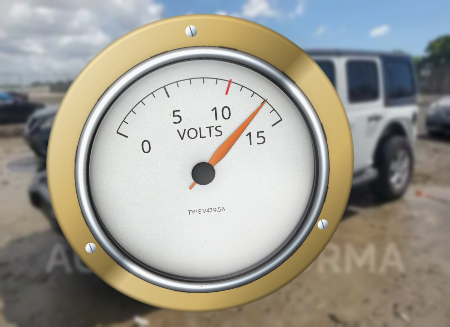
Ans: **13** V
